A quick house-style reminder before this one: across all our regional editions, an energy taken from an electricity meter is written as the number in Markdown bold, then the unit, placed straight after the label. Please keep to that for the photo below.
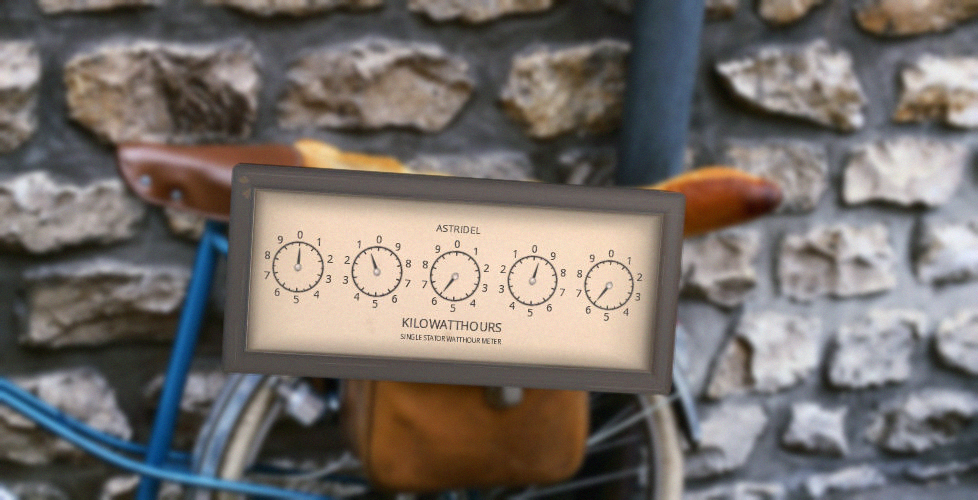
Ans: **596** kWh
